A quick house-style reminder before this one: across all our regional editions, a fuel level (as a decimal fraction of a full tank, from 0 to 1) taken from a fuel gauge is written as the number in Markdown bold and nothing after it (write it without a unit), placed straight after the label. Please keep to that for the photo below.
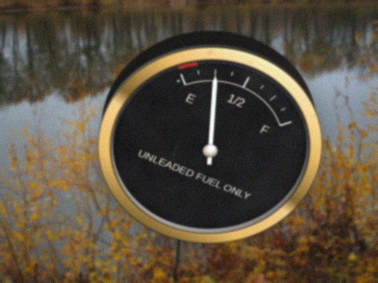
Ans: **0.25**
